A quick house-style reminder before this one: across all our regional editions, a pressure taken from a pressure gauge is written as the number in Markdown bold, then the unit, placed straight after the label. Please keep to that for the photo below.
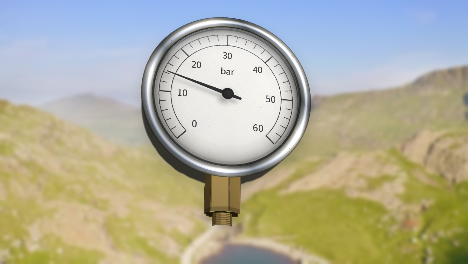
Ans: **14** bar
